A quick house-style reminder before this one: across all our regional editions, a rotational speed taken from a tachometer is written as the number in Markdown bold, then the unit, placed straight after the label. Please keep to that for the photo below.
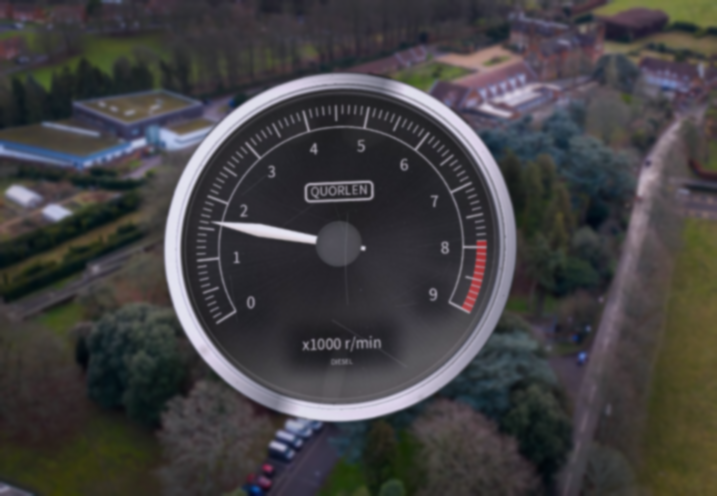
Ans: **1600** rpm
